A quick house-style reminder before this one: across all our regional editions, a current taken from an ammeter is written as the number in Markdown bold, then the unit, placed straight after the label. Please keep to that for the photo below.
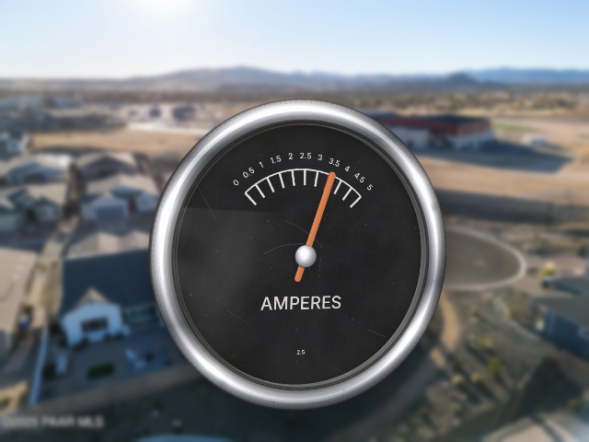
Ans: **3.5** A
